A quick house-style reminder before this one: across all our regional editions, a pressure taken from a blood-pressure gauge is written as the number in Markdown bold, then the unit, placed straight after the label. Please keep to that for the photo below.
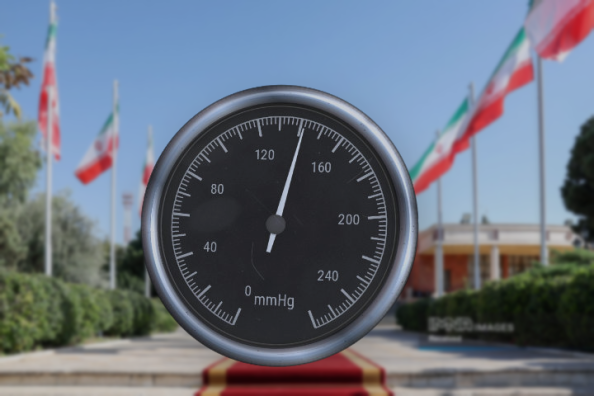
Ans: **142** mmHg
